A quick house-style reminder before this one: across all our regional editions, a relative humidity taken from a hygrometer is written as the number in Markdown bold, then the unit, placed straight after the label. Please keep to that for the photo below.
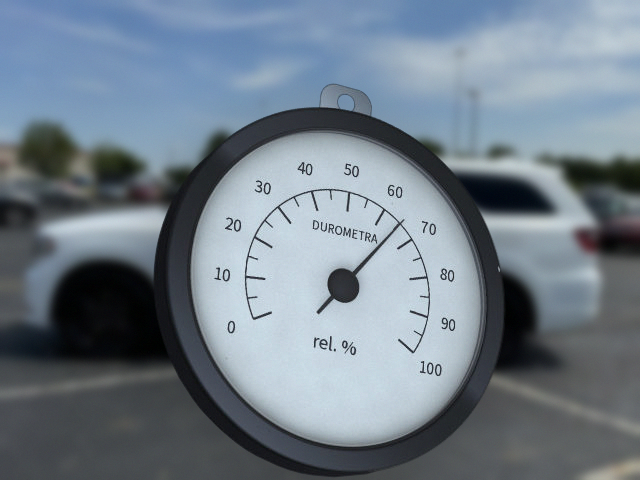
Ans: **65** %
